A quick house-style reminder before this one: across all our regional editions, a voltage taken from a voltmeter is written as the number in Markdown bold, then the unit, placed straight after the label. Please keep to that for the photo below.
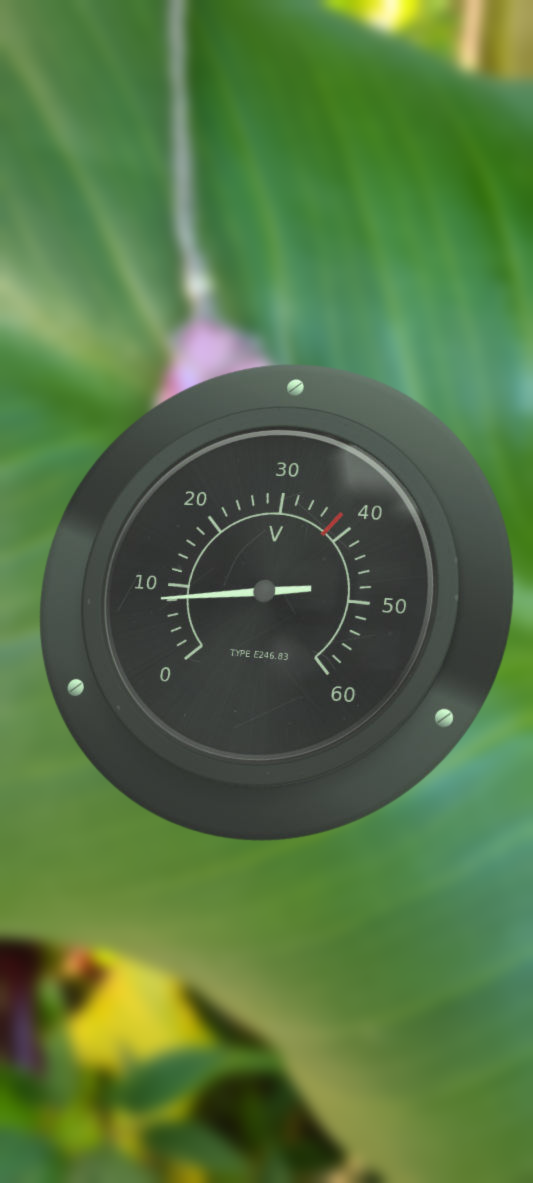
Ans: **8** V
